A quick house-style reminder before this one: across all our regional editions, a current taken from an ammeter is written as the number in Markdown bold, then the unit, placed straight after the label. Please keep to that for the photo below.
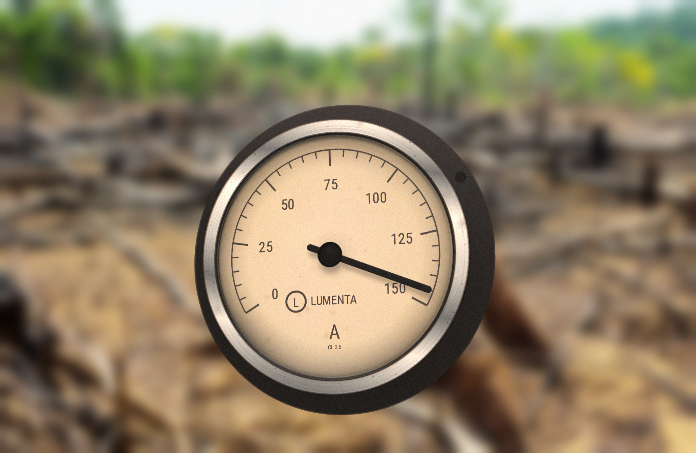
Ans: **145** A
